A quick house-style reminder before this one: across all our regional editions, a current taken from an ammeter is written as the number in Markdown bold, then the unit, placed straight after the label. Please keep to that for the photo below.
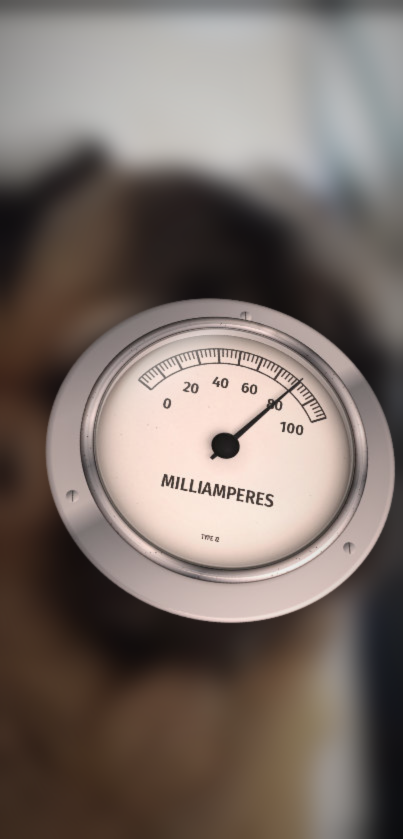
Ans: **80** mA
